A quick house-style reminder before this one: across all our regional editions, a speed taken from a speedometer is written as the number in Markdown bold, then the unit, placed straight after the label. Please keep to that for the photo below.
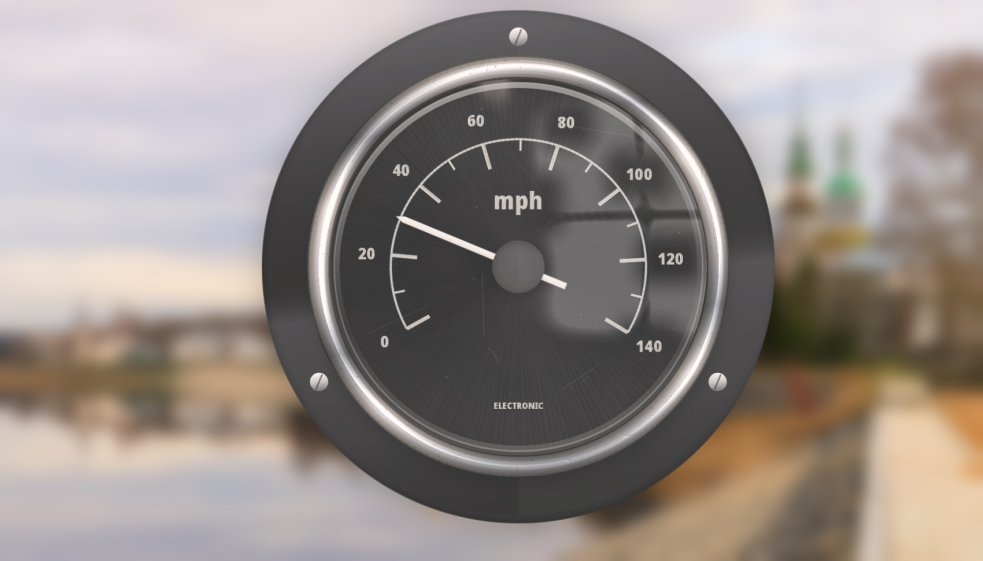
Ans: **30** mph
